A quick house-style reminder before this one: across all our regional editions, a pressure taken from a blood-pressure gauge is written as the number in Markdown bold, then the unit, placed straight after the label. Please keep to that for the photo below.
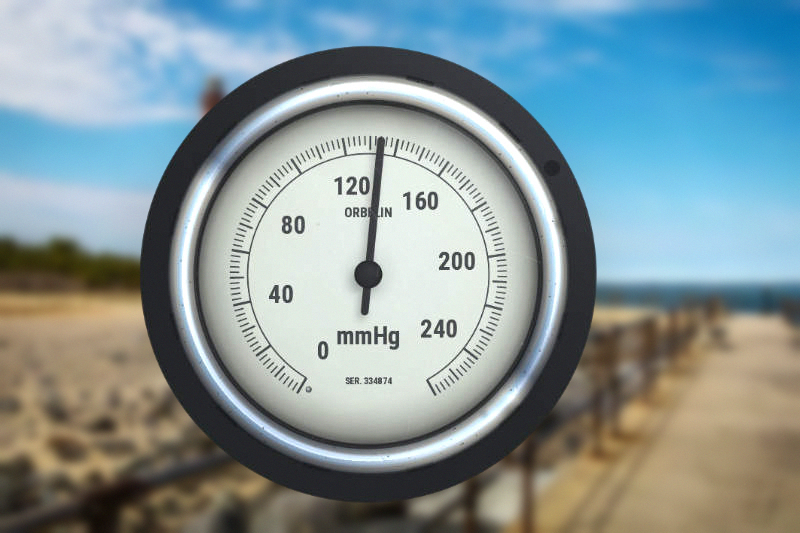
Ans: **134** mmHg
